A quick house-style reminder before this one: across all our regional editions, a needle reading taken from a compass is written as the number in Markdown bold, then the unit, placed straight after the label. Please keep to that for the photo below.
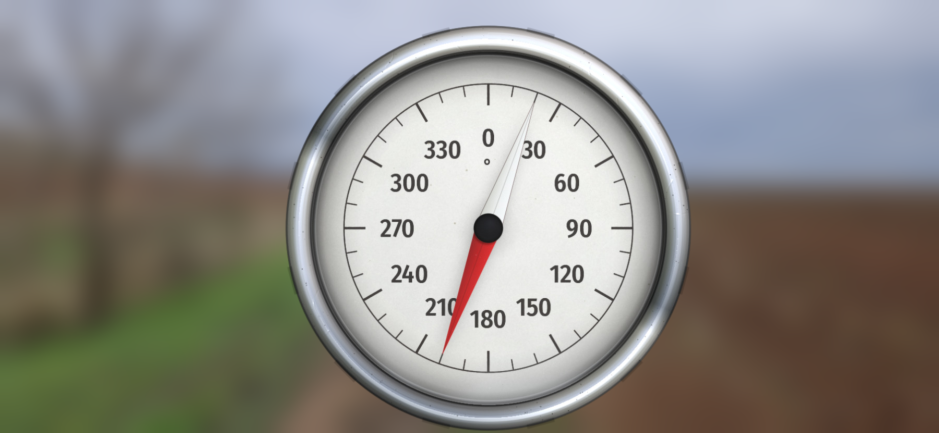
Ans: **200** °
